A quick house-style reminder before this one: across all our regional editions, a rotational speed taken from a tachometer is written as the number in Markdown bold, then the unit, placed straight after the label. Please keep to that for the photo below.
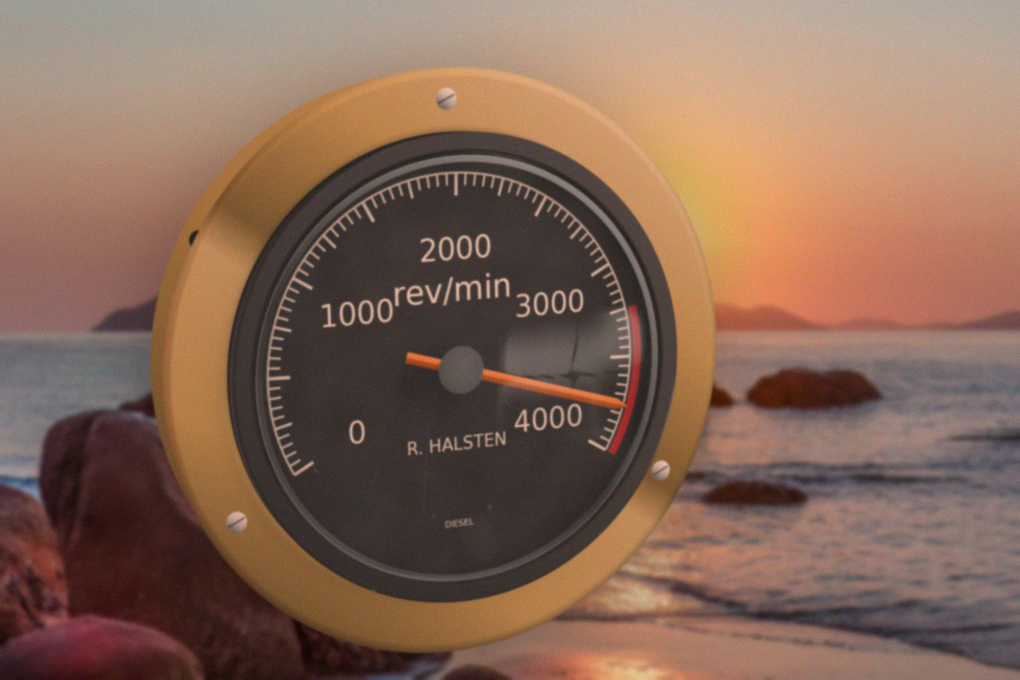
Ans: **3750** rpm
